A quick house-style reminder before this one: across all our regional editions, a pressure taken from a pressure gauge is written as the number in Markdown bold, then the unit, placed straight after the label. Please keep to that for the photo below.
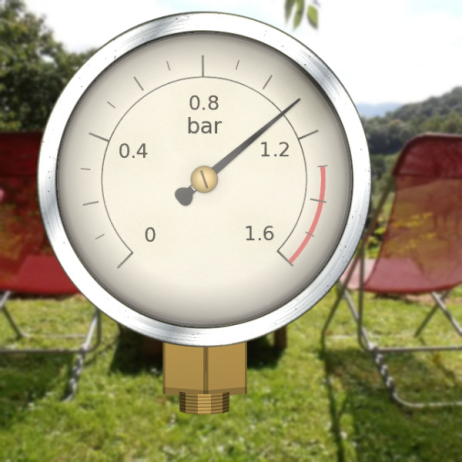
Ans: **1.1** bar
